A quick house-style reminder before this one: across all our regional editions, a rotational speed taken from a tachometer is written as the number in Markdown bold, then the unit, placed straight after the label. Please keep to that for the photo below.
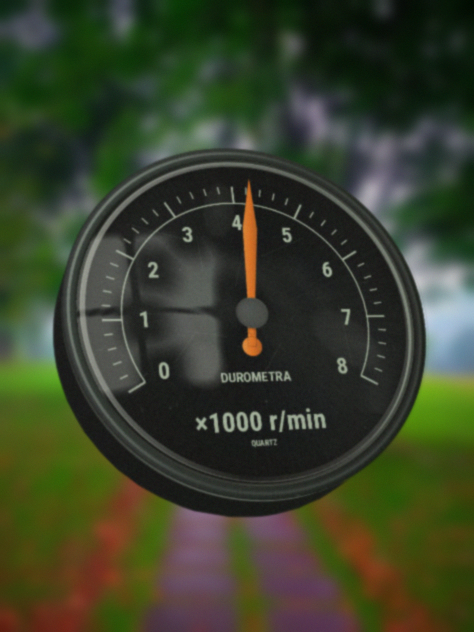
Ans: **4200** rpm
